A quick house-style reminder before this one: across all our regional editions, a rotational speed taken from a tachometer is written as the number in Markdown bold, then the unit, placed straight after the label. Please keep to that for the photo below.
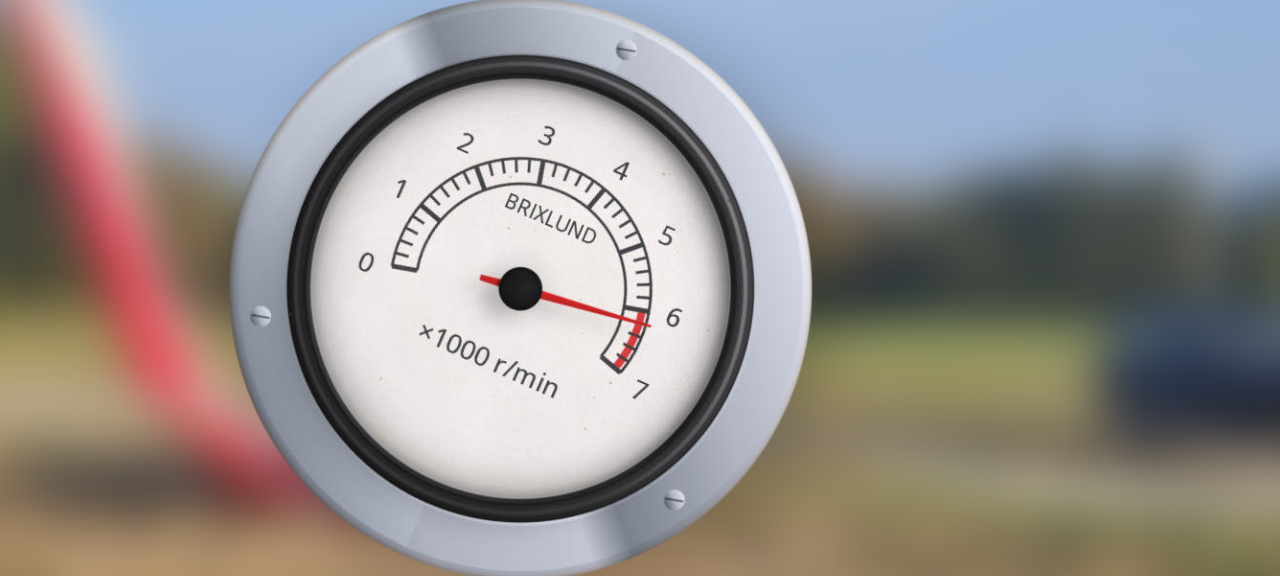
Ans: **6200** rpm
